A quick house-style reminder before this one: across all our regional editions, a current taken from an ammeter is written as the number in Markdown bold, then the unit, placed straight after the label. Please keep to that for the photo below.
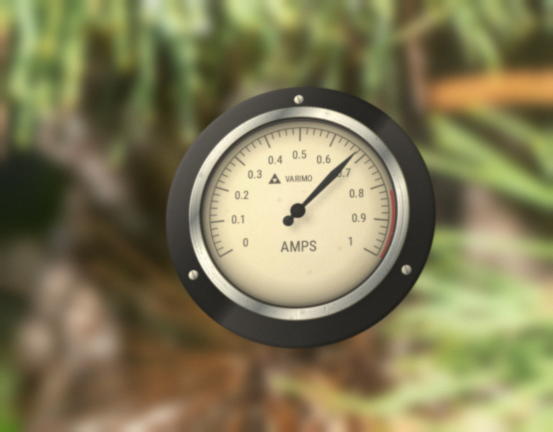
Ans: **0.68** A
